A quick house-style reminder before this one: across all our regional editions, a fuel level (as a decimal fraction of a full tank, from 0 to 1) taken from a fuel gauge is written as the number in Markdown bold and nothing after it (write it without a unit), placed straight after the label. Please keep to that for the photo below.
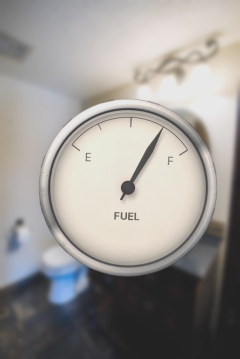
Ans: **0.75**
